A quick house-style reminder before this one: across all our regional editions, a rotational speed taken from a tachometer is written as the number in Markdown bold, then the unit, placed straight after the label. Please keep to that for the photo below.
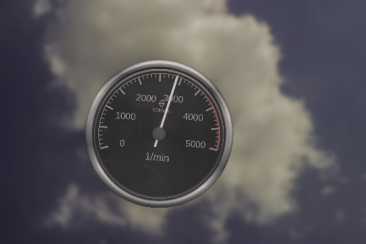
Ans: **2900** rpm
